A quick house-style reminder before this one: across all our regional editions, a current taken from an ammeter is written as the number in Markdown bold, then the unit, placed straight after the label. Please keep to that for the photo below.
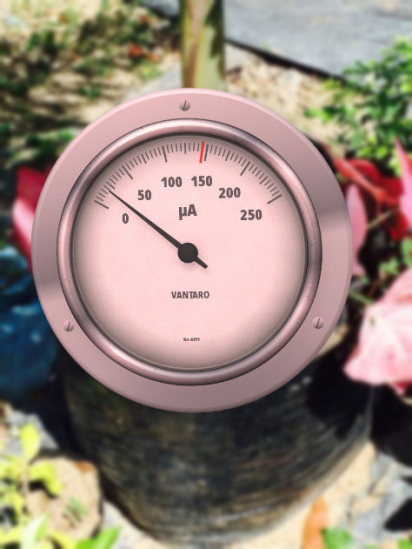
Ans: **20** µA
